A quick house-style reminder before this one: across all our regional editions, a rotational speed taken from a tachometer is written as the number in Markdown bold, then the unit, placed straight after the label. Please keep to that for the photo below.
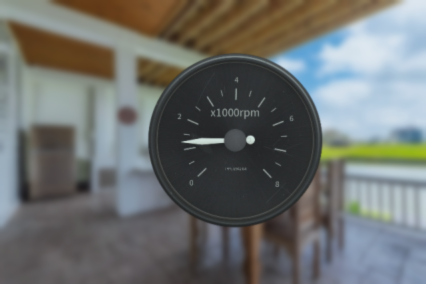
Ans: **1250** rpm
